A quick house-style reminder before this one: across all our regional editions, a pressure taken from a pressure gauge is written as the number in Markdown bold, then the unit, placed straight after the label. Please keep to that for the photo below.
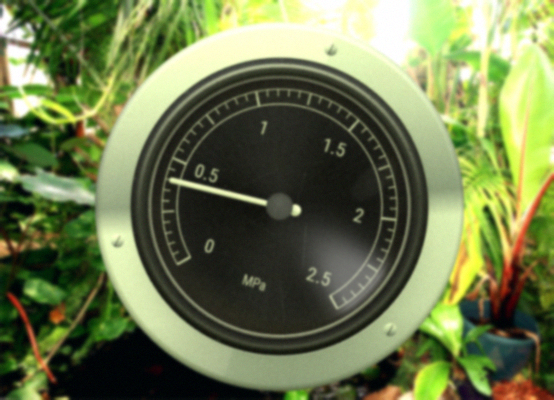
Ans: **0.4** MPa
